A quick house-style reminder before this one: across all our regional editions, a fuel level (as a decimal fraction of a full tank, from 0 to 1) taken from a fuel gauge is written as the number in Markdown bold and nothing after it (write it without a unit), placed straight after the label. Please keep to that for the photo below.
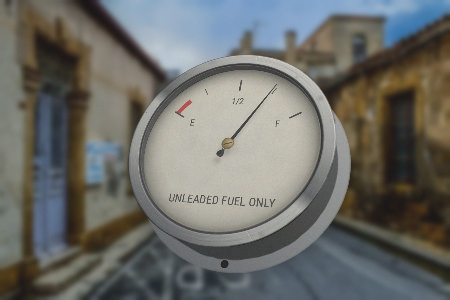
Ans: **0.75**
